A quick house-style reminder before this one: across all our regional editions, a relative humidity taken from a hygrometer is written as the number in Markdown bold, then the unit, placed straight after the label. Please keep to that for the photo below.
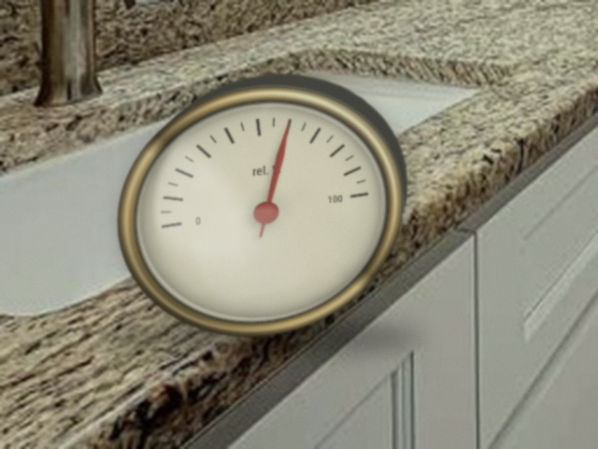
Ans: **60** %
